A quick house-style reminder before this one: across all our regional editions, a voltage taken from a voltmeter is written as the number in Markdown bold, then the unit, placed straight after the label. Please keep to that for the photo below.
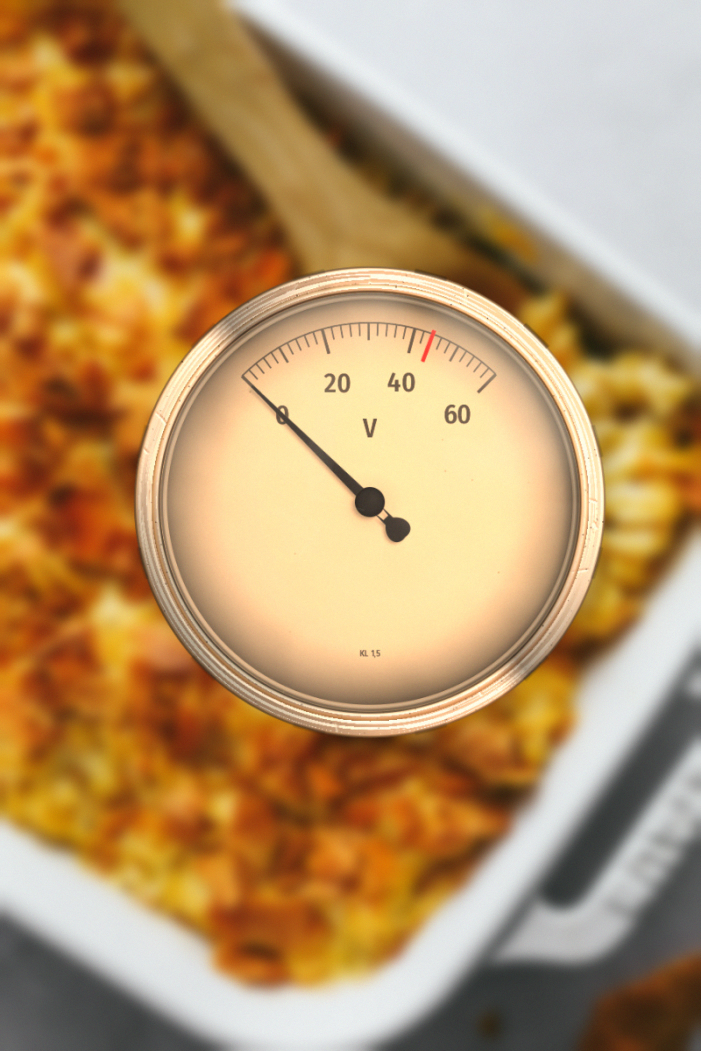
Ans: **0** V
